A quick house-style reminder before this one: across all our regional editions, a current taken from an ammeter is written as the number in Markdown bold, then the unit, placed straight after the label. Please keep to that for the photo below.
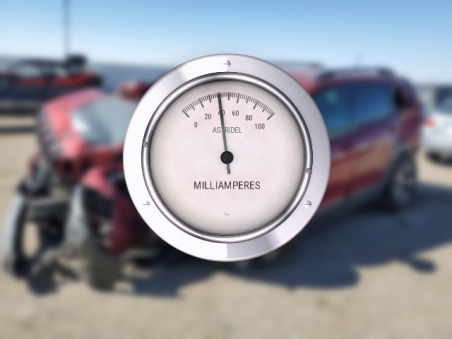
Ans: **40** mA
